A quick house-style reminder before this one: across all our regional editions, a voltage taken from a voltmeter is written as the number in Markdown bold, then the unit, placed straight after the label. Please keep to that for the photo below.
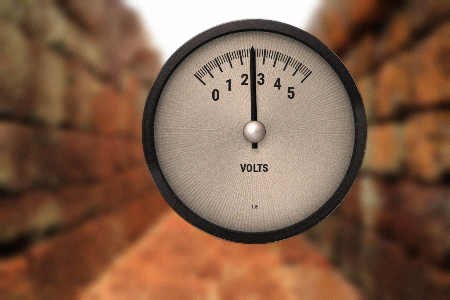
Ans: **2.5** V
